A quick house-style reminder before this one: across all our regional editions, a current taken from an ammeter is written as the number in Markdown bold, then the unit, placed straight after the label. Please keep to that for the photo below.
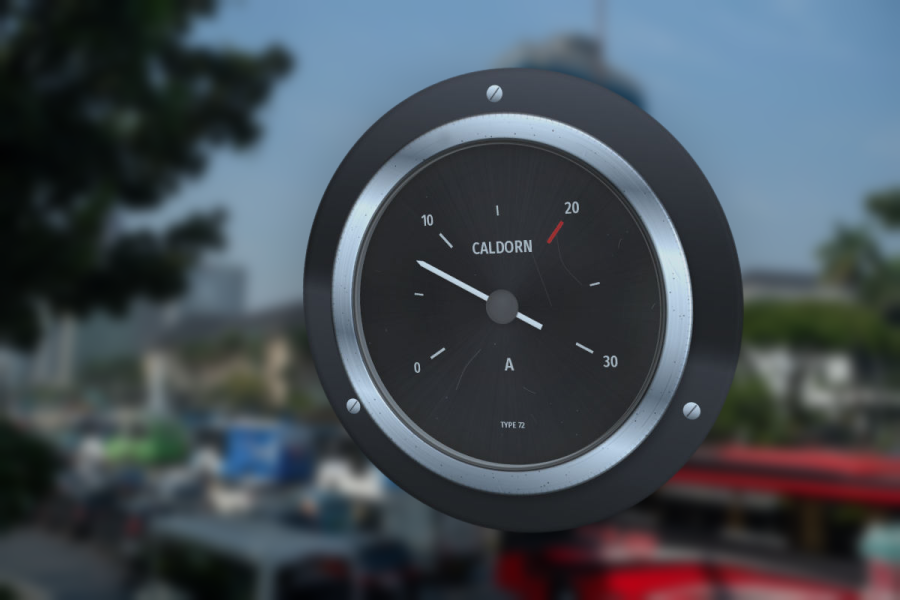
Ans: **7.5** A
